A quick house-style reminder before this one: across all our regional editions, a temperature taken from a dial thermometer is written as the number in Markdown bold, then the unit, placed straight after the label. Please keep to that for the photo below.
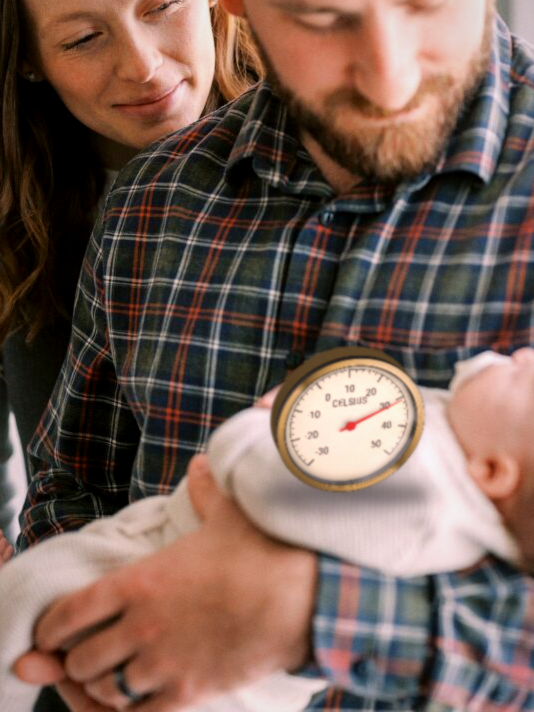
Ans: **30** °C
